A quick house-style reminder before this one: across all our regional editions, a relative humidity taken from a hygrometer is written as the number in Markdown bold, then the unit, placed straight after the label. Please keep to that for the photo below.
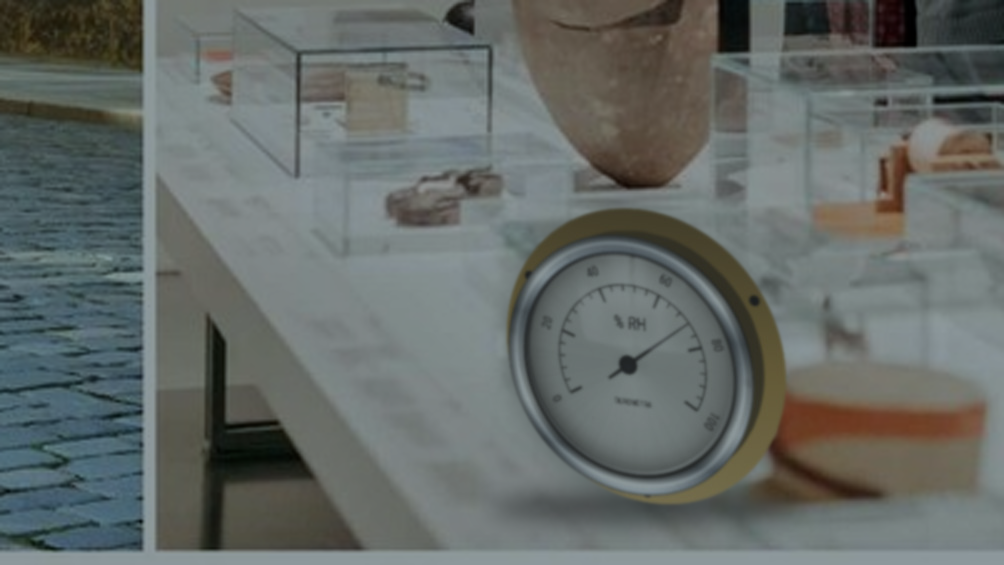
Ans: **72** %
